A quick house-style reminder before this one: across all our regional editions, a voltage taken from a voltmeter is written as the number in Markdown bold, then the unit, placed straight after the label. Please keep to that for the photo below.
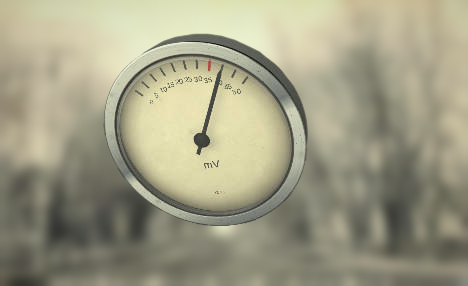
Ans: **40** mV
